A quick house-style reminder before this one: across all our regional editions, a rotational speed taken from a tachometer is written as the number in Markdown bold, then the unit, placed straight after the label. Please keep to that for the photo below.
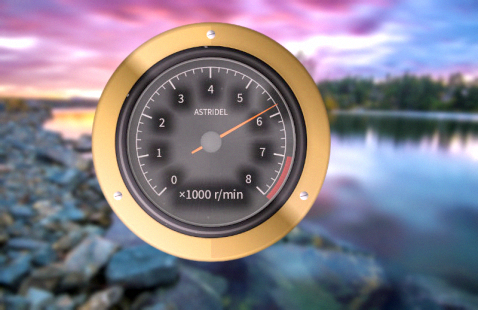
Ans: **5800** rpm
